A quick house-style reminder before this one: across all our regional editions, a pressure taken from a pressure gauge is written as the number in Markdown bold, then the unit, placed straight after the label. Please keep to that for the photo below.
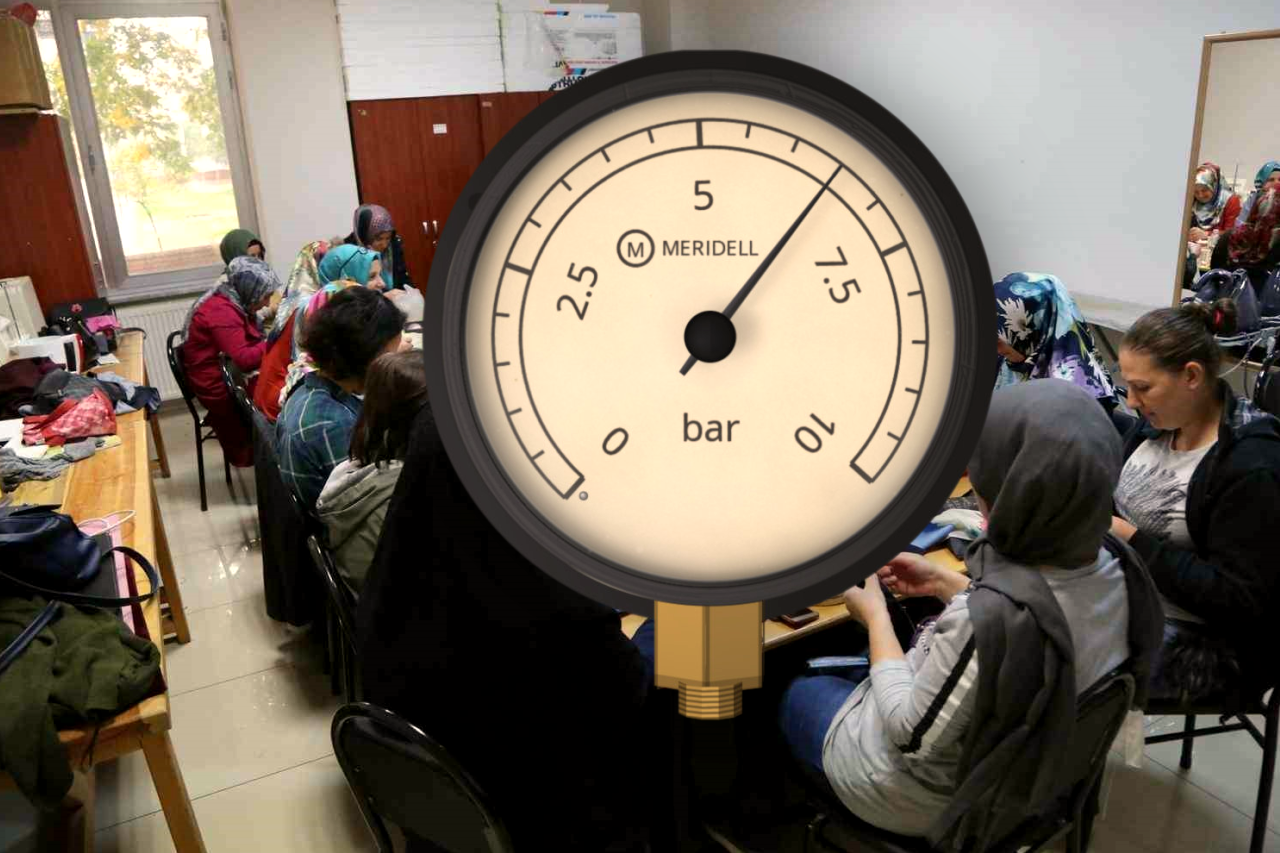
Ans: **6.5** bar
